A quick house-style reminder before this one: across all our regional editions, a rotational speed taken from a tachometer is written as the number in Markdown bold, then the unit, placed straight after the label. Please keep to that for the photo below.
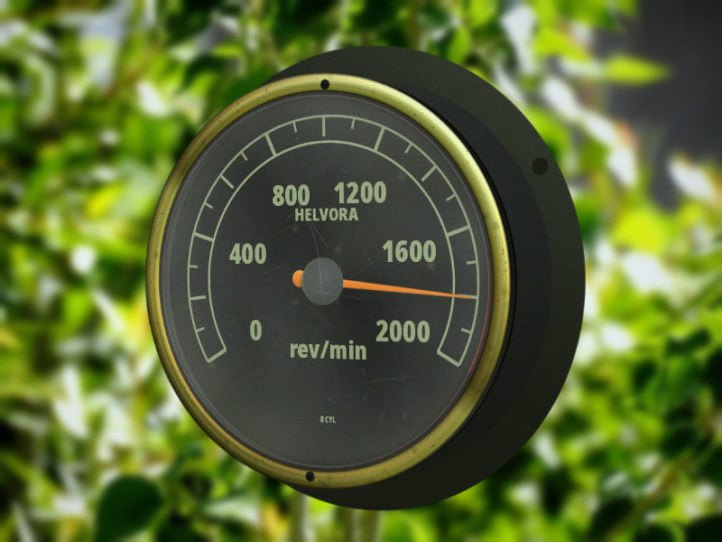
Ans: **1800** rpm
